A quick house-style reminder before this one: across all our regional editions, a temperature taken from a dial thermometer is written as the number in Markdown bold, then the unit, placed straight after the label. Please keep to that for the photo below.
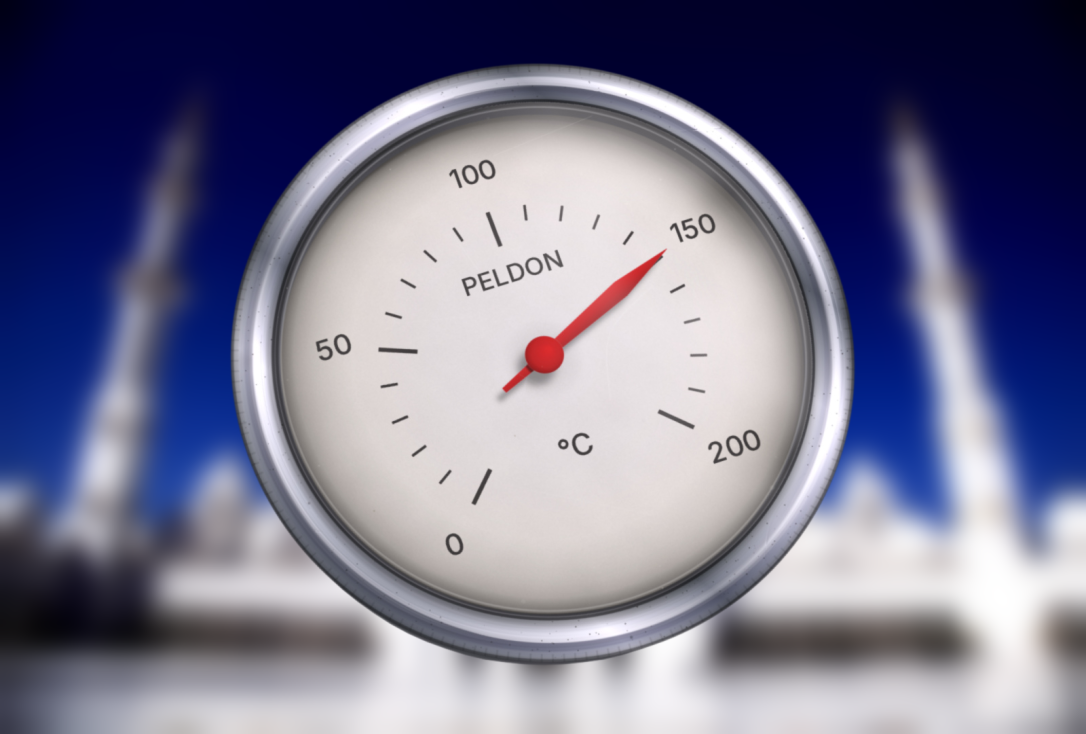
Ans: **150** °C
